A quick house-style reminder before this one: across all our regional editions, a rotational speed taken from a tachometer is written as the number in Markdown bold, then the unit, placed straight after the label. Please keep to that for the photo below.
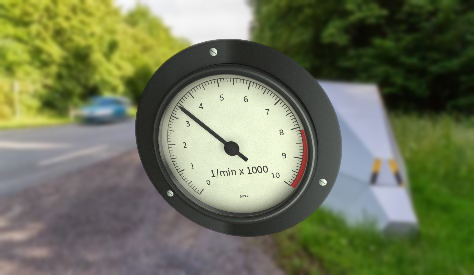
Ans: **3500** rpm
